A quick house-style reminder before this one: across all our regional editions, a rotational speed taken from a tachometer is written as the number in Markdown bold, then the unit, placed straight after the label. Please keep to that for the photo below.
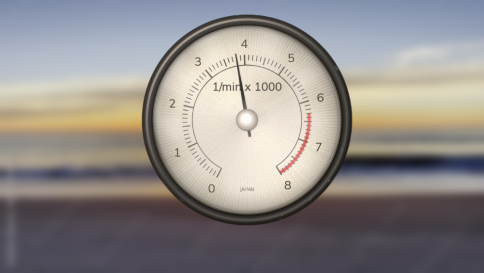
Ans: **3800** rpm
